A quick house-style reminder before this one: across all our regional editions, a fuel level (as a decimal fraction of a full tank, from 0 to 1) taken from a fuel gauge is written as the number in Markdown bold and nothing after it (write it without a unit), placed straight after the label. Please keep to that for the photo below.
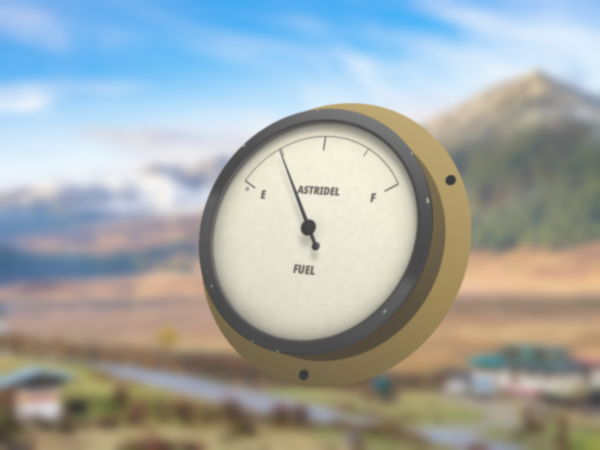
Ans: **0.25**
